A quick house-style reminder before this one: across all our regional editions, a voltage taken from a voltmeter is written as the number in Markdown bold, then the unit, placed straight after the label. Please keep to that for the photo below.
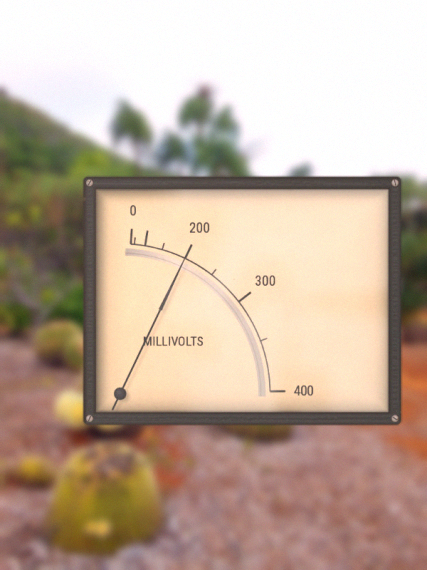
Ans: **200** mV
